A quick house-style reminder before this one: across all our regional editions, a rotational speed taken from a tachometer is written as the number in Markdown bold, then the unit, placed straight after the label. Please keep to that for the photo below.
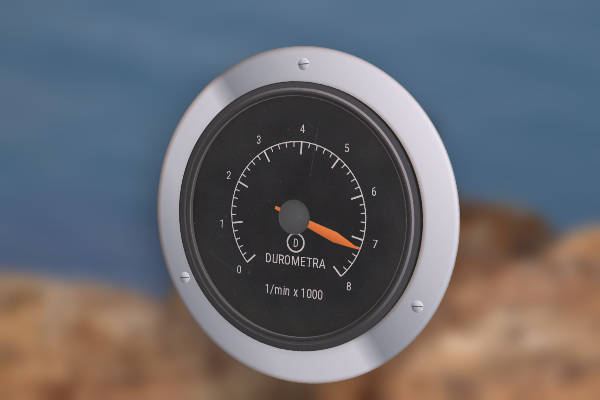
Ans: **7200** rpm
